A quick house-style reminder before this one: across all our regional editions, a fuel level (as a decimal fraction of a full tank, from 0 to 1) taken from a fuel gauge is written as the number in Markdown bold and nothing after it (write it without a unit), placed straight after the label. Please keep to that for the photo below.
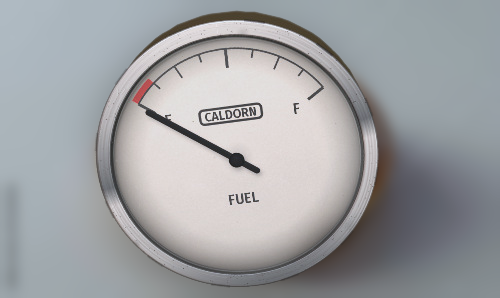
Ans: **0**
